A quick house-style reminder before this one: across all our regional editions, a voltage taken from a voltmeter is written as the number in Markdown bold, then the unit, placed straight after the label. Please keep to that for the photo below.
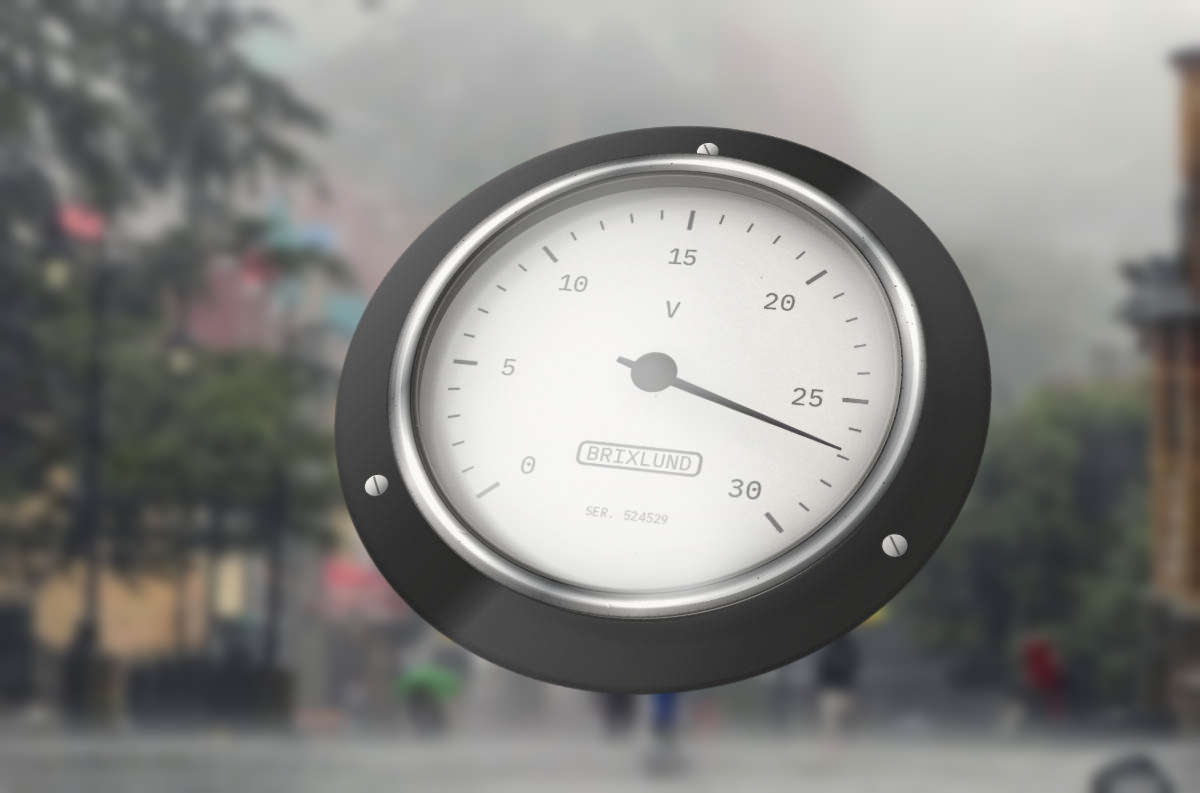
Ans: **27** V
